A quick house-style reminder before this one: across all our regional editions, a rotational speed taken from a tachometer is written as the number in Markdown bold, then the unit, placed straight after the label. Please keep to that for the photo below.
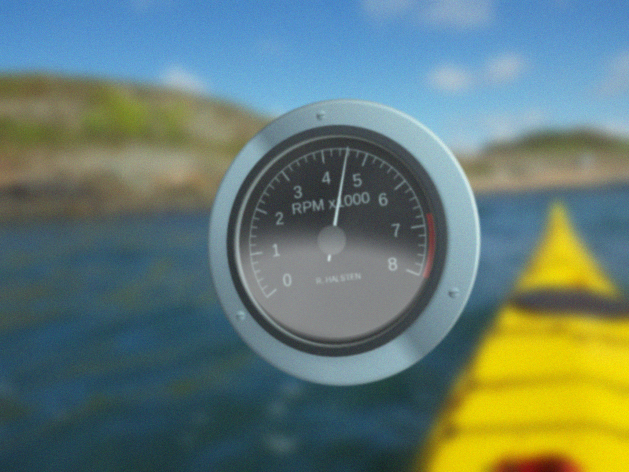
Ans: **4600** rpm
